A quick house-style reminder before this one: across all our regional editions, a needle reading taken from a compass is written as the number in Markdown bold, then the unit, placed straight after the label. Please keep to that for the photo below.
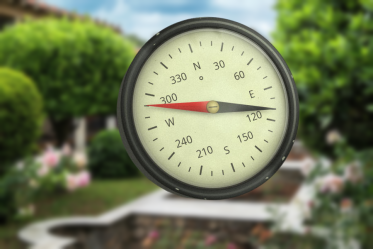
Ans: **290** °
